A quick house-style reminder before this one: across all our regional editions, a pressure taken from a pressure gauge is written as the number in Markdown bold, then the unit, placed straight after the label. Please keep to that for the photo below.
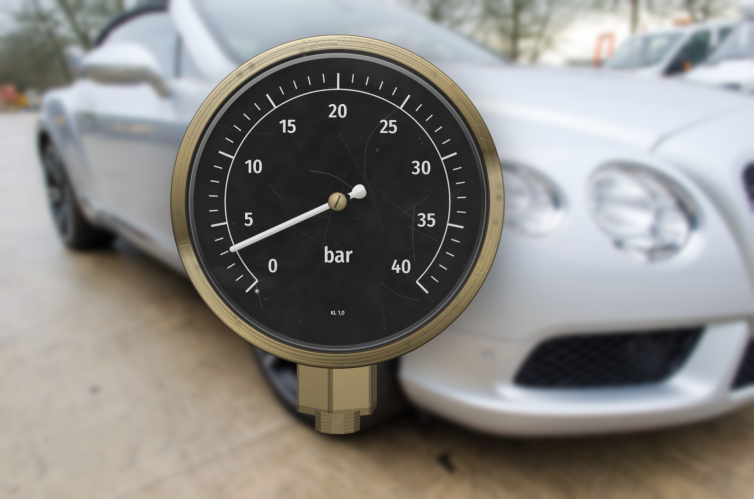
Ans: **3** bar
